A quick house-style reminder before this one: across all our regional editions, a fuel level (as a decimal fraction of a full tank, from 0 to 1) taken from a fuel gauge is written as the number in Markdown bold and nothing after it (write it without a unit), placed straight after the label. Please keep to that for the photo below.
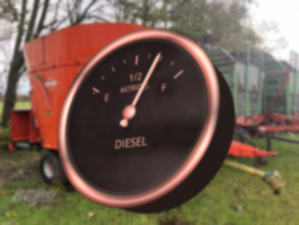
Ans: **0.75**
